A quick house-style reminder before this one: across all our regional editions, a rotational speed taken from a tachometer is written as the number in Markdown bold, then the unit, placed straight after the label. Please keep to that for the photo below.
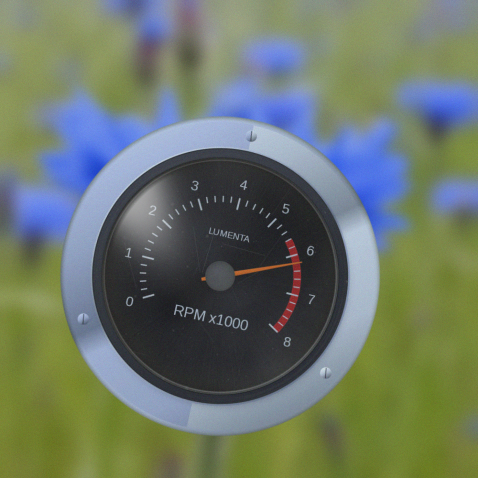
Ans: **6200** rpm
